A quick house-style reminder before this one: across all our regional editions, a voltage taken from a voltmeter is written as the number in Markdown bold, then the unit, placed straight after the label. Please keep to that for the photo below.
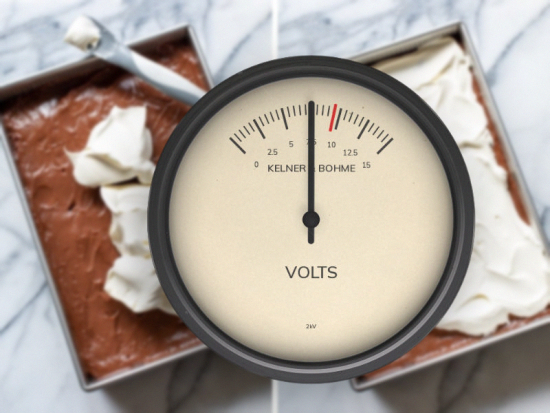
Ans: **7.5** V
